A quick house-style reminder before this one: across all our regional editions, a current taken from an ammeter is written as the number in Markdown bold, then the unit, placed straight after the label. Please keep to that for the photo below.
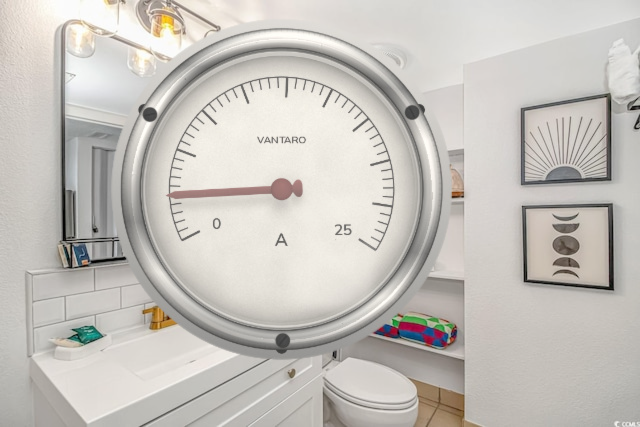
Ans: **2.5** A
